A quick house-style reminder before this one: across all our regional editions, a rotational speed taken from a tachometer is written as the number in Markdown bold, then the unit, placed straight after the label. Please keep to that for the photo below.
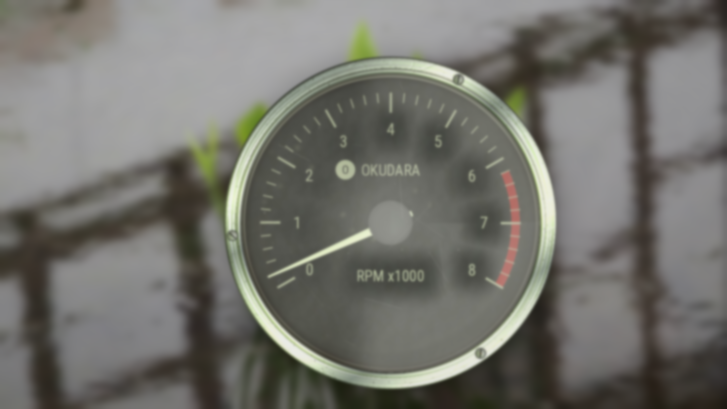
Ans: **200** rpm
